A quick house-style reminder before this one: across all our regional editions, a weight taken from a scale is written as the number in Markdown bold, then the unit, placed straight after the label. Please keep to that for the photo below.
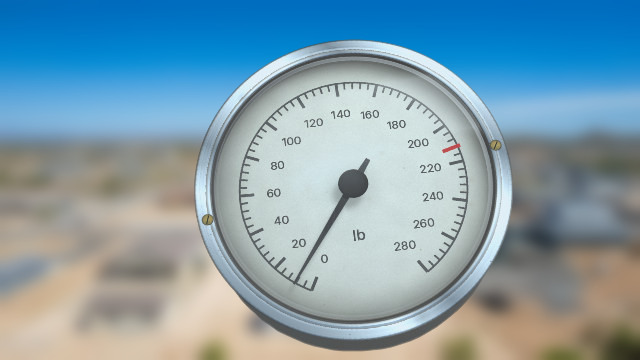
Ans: **8** lb
